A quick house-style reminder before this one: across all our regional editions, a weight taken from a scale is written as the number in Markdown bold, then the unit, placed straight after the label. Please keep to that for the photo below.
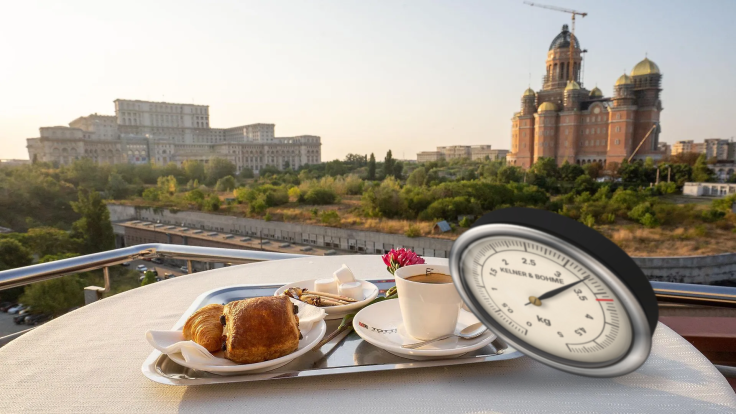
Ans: **3.25** kg
